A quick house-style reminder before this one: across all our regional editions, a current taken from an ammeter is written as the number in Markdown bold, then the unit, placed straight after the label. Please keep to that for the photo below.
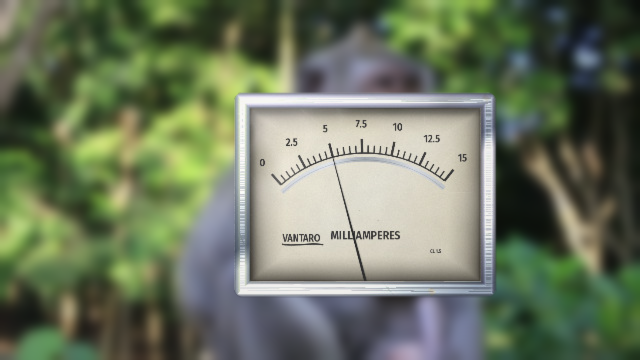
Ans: **5** mA
